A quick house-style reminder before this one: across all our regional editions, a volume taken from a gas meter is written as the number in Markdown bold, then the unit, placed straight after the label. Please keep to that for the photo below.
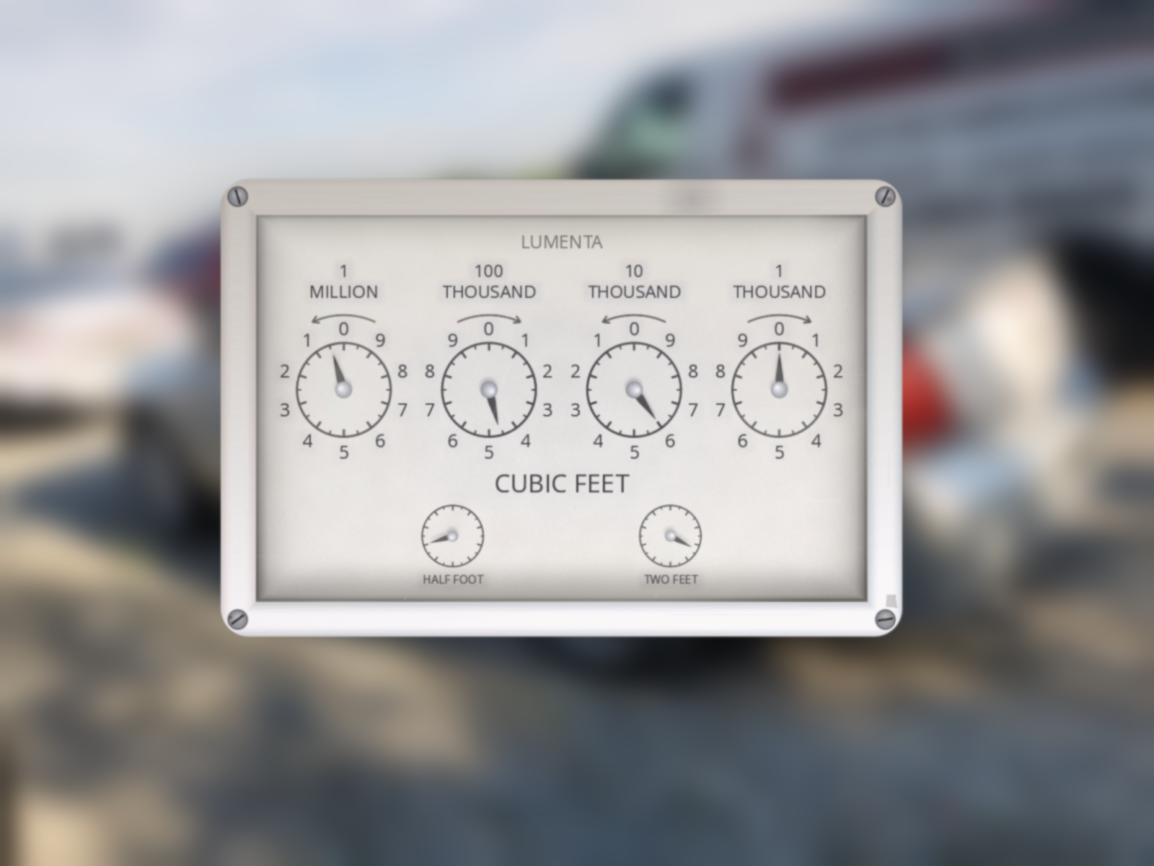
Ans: **46000** ft³
